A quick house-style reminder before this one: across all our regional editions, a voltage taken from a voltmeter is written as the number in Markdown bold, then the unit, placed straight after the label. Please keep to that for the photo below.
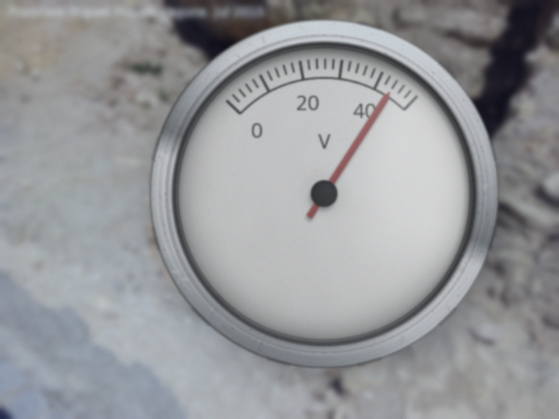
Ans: **44** V
